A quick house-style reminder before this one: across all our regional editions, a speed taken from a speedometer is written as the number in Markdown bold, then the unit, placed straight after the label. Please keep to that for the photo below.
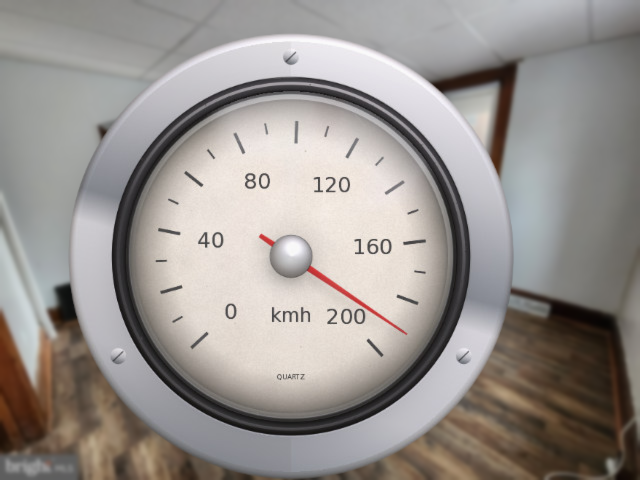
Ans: **190** km/h
